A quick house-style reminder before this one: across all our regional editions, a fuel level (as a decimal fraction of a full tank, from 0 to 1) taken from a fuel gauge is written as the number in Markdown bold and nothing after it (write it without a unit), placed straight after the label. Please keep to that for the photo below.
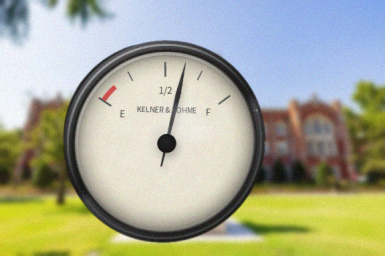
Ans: **0.625**
